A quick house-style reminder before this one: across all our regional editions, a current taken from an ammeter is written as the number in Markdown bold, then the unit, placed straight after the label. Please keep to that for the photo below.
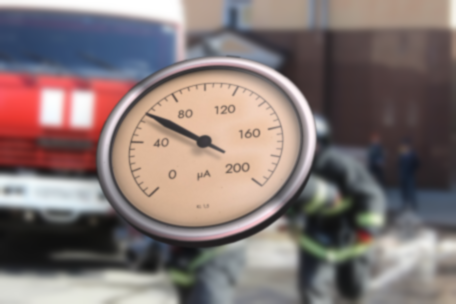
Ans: **60** µA
